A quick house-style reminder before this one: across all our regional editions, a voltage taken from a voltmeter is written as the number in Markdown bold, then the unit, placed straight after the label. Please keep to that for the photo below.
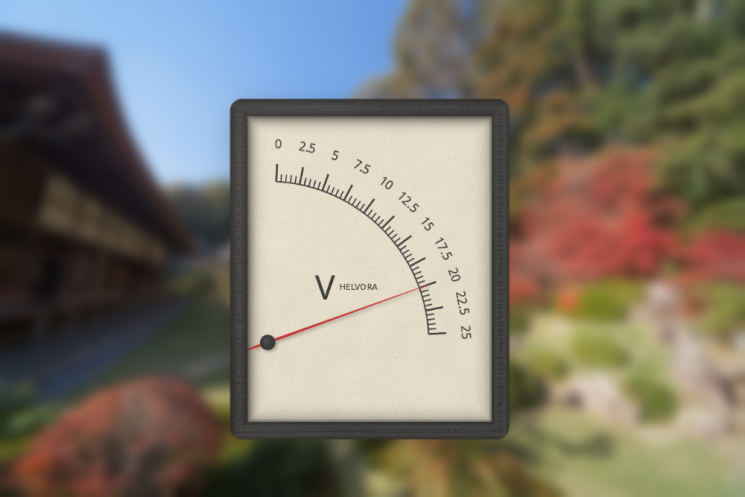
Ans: **20** V
